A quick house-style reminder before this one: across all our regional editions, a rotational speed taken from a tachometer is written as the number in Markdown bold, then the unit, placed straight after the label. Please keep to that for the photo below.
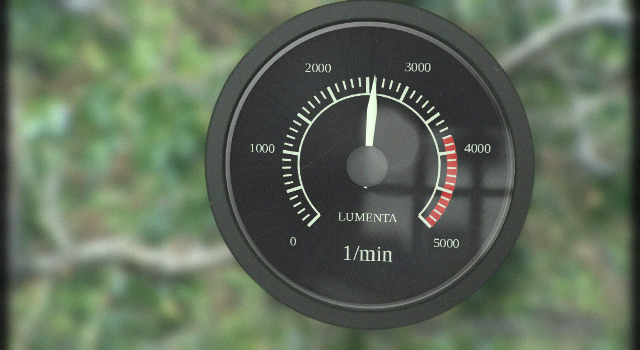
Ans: **2600** rpm
